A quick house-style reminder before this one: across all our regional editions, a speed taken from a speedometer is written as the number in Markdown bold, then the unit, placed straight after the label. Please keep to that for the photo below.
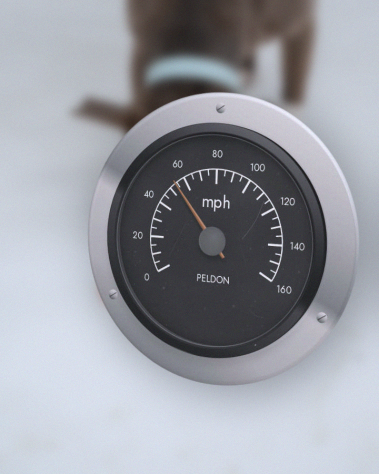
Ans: **55** mph
